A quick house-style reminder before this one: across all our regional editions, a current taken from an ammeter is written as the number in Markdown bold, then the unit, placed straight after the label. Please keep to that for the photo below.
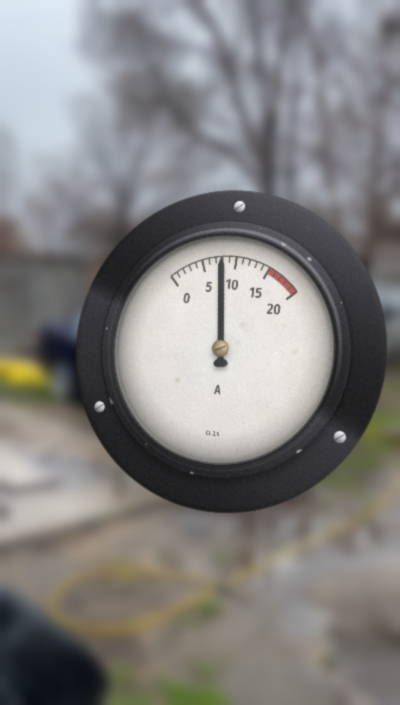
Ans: **8** A
